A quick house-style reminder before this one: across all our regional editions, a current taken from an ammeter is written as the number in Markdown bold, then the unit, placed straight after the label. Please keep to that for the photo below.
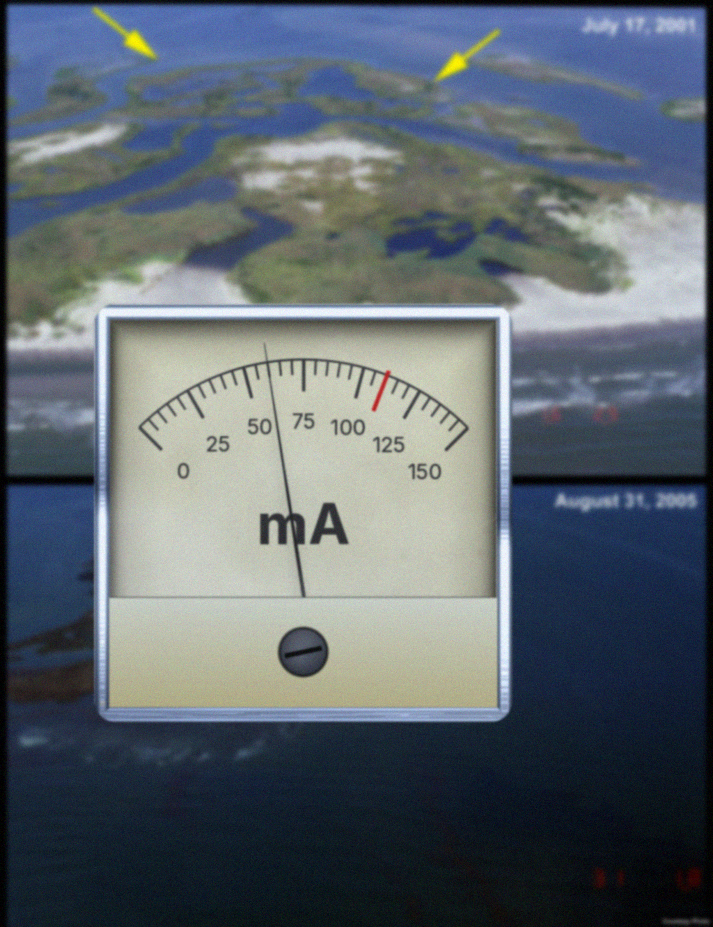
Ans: **60** mA
